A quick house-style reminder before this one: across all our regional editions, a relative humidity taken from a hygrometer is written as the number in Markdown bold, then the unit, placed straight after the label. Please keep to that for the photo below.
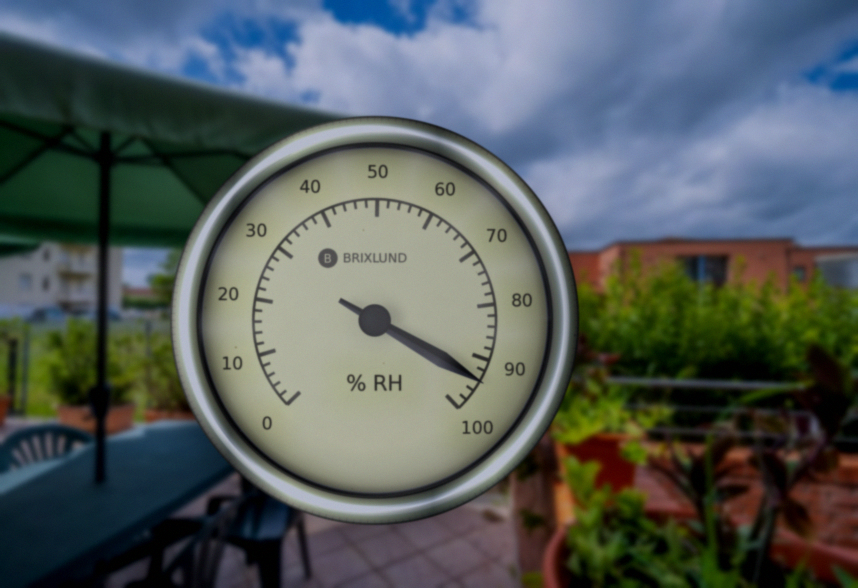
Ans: **94** %
